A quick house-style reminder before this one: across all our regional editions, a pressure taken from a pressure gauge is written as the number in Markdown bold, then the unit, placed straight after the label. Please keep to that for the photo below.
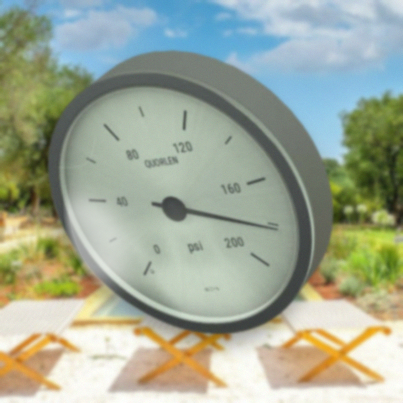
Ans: **180** psi
